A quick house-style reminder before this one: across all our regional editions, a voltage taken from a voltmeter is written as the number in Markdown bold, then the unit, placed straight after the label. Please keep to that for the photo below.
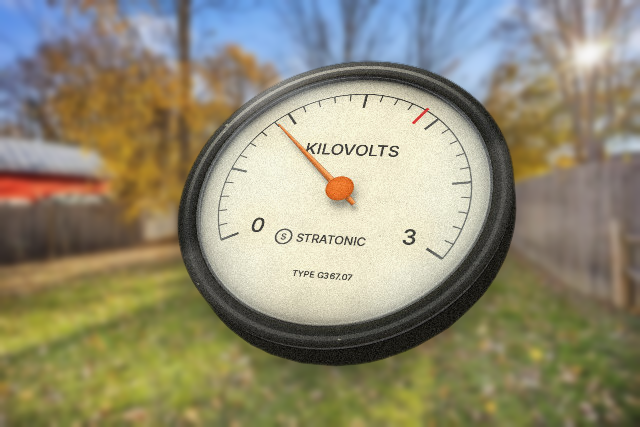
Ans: **0.9** kV
